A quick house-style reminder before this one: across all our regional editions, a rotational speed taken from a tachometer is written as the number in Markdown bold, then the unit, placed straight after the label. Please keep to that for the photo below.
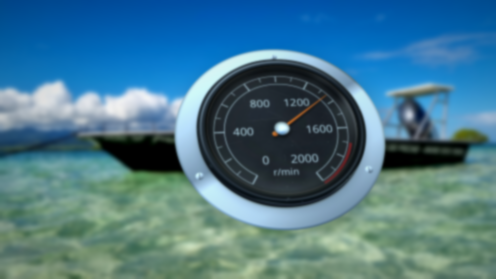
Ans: **1350** rpm
